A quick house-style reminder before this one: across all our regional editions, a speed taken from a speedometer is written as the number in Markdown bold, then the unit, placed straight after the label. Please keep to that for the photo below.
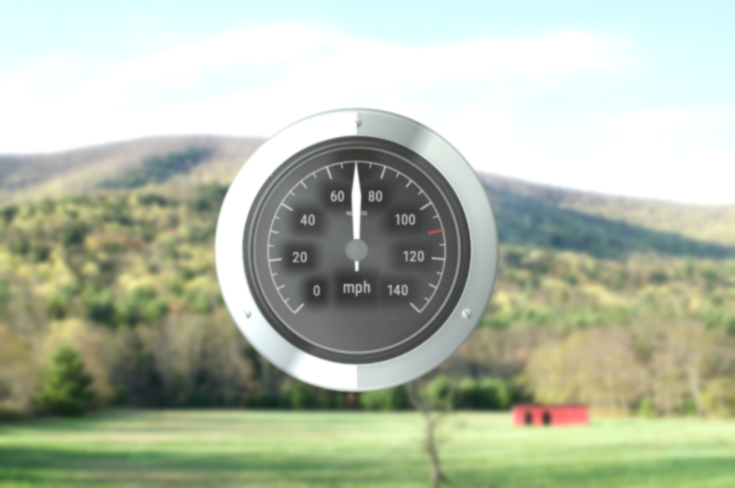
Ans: **70** mph
